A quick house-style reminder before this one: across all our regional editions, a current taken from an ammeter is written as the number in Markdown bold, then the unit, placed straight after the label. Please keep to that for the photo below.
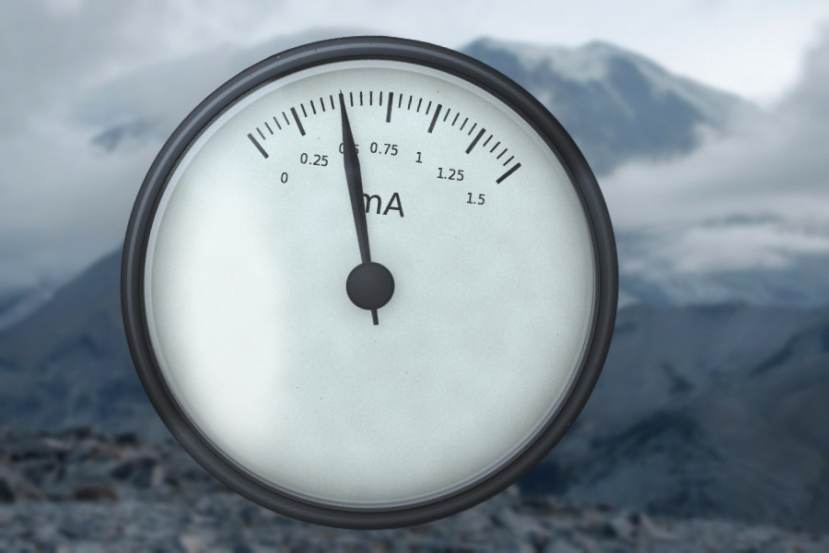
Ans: **0.5** mA
